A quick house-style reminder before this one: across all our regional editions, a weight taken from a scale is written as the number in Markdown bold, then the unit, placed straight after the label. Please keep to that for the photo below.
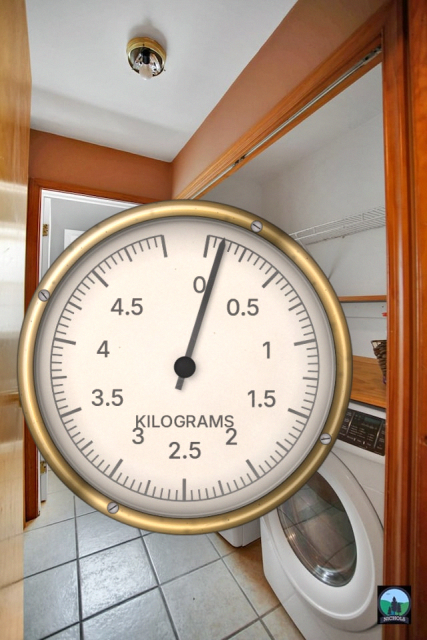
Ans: **0.1** kg
